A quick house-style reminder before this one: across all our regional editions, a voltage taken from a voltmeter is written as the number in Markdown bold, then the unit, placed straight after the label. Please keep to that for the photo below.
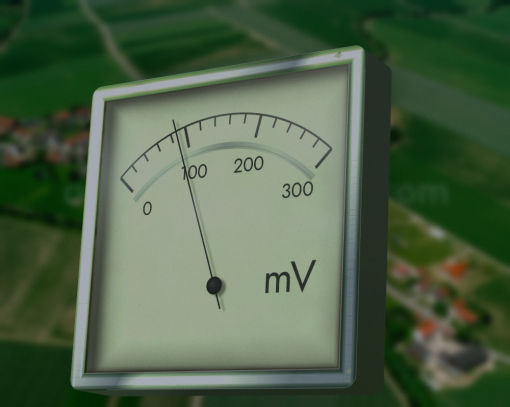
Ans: **90** mV
